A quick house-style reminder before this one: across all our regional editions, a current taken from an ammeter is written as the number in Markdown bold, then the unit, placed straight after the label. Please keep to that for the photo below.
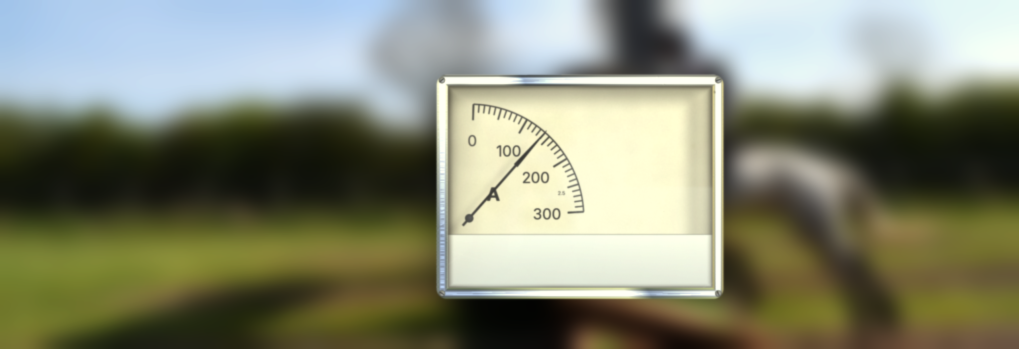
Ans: **140** A
